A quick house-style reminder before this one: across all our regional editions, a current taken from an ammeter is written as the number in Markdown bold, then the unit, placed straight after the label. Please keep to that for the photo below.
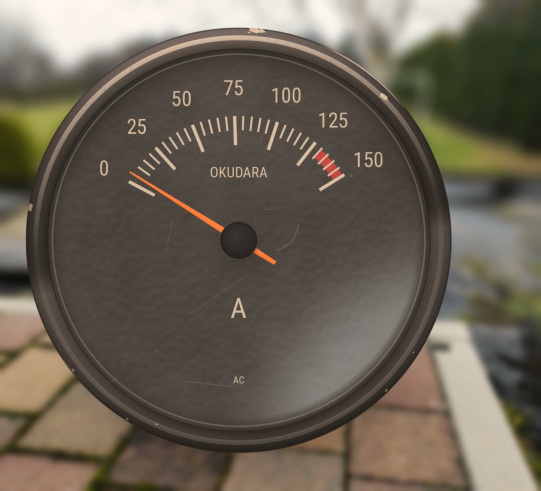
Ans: **5** A
